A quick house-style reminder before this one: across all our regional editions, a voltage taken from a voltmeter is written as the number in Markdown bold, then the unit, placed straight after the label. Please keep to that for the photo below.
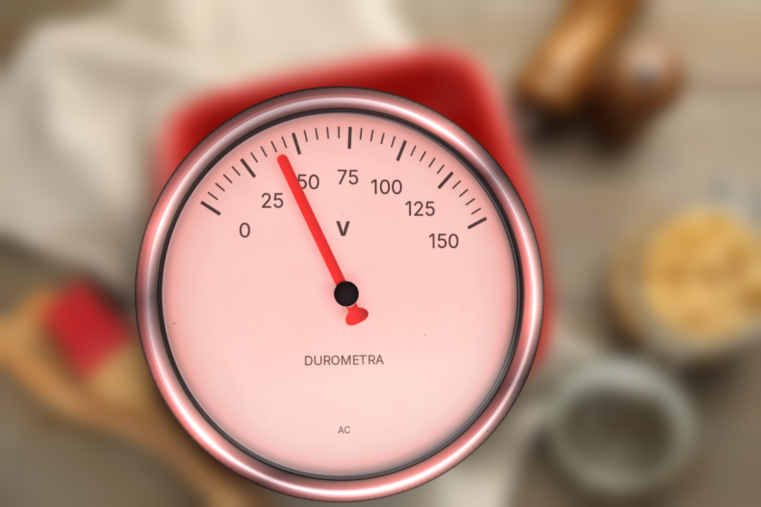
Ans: **40** V
